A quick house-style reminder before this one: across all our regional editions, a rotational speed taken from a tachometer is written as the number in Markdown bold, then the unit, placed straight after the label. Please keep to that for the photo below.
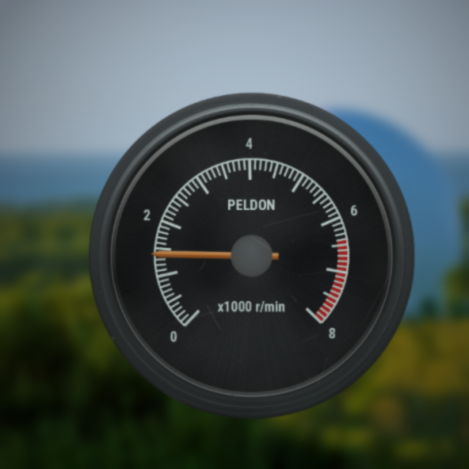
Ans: **1400** rpm
